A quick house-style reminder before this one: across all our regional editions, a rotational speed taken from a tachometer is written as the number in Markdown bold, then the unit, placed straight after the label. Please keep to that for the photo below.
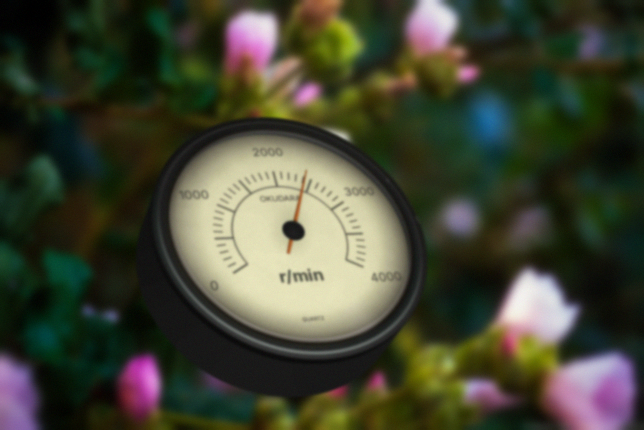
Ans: **2400** rpm
